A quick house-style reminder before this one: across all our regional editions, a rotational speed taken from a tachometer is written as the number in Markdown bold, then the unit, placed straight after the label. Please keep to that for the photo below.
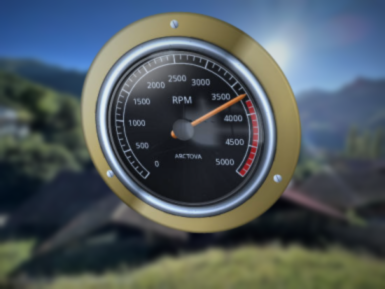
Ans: **3700** rpm
